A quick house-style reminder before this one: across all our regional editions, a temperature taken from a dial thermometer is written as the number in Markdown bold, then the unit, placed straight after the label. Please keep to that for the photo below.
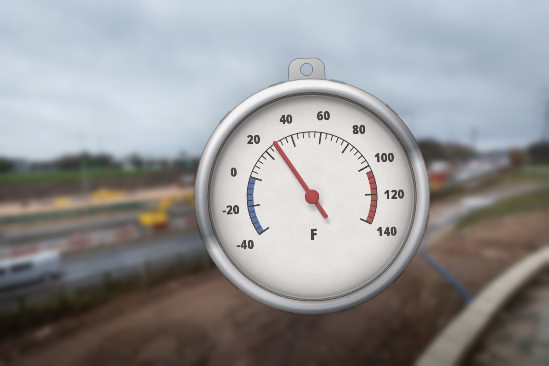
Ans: **28** °F
